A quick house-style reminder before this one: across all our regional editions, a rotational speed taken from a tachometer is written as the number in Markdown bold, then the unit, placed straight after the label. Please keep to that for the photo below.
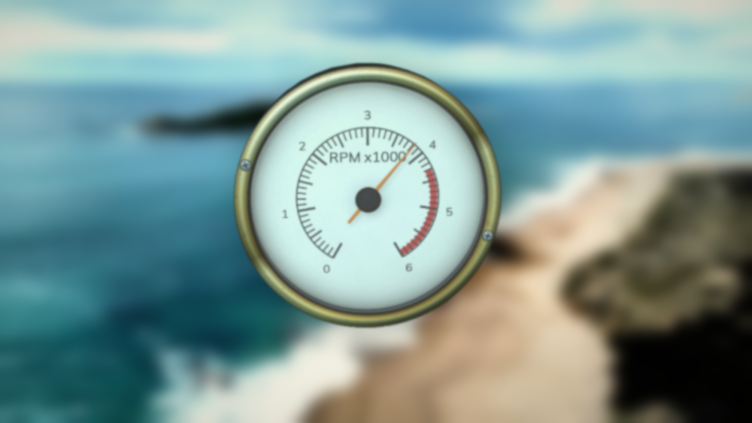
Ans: **3800** rpm
